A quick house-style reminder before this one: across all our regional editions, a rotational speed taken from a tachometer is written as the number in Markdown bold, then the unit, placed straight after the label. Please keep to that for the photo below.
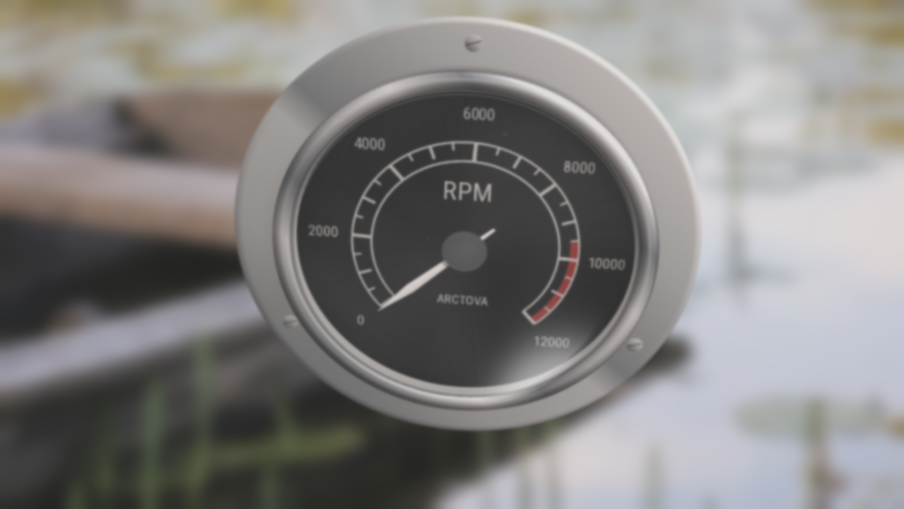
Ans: **0** rpm
